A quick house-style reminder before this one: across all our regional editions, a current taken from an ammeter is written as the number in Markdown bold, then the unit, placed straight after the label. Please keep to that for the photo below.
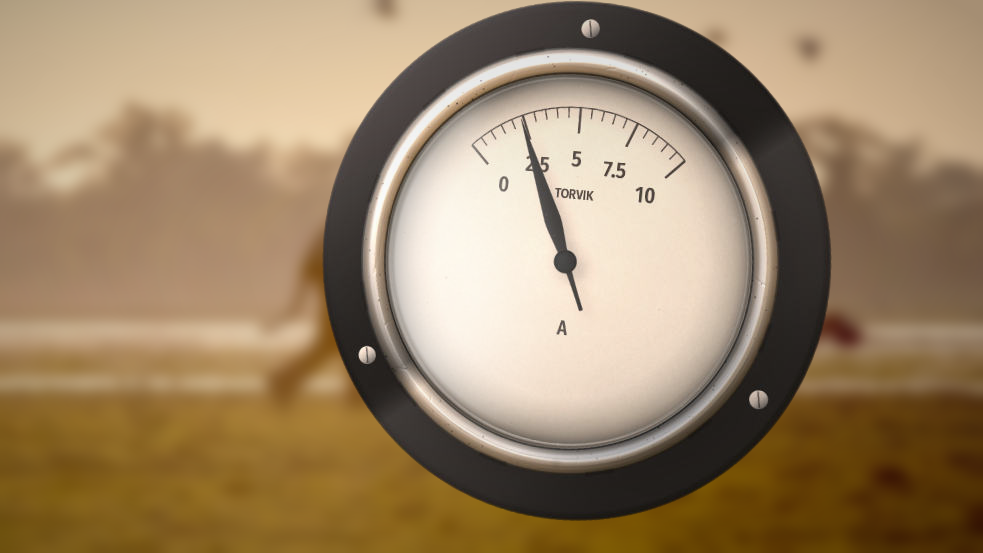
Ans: **2.5** A
